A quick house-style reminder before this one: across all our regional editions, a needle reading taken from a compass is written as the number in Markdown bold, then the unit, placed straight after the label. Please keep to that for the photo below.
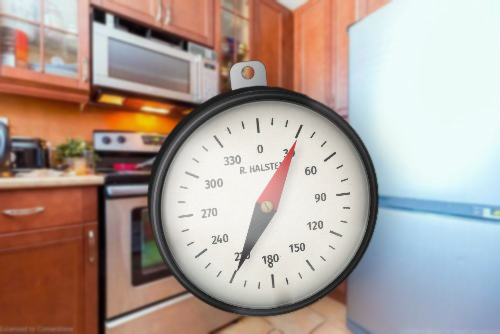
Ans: **30** °
